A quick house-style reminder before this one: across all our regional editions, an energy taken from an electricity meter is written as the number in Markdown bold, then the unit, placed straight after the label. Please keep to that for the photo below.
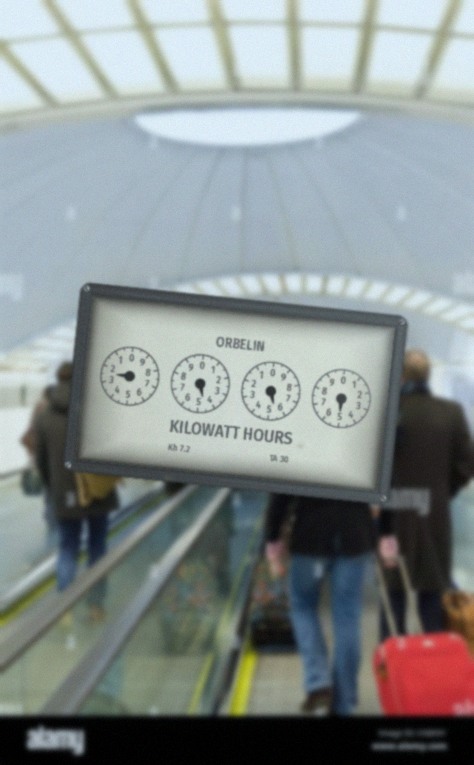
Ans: **2455** kWh
